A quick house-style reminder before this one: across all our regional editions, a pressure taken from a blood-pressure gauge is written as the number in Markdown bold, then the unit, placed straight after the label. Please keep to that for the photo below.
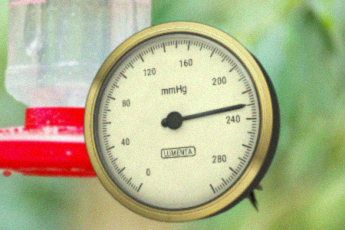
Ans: **230** mmHg
